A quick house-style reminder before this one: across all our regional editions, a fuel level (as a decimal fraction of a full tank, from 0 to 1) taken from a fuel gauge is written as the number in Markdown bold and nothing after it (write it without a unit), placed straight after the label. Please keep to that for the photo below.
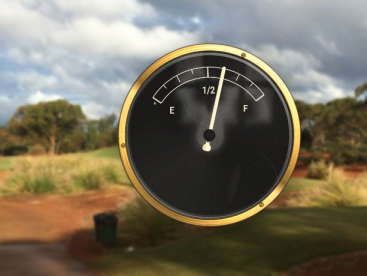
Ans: **0.625**
